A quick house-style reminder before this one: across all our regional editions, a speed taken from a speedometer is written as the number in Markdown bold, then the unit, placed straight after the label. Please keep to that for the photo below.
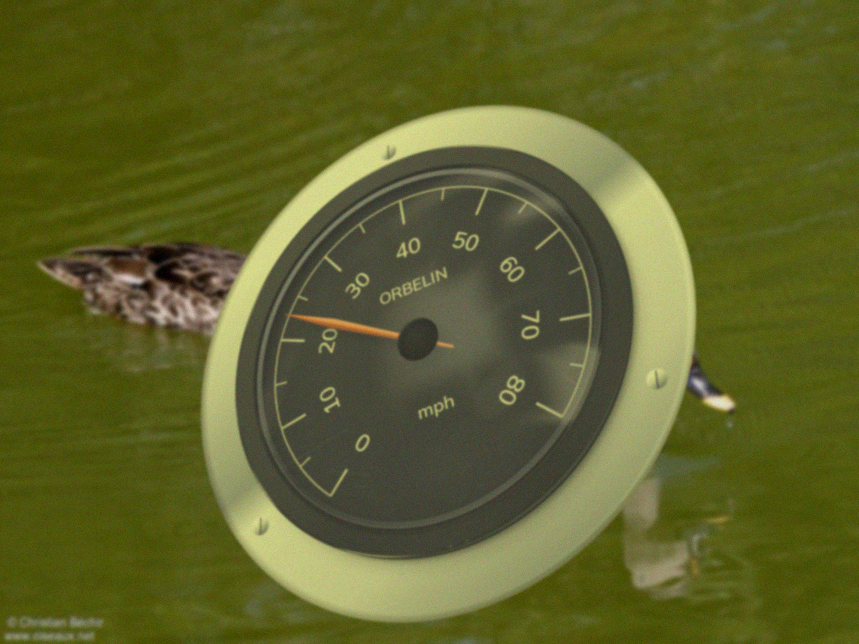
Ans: **22.5** mph
